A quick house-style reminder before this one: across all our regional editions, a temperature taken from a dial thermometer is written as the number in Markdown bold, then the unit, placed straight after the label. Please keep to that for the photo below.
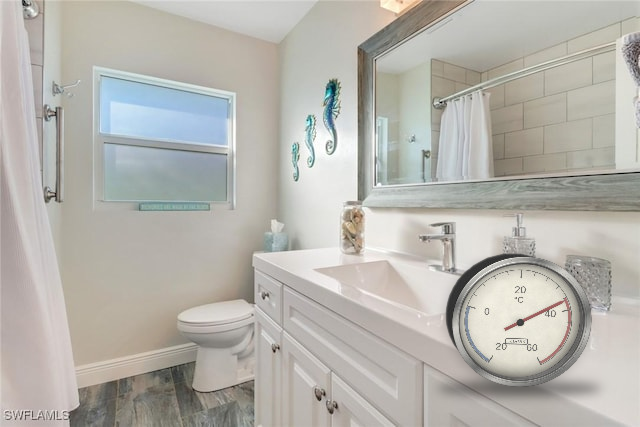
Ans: **36** °C
